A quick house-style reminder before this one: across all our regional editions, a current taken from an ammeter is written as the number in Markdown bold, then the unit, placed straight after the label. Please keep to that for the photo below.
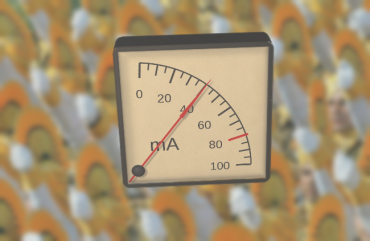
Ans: **40** mA
